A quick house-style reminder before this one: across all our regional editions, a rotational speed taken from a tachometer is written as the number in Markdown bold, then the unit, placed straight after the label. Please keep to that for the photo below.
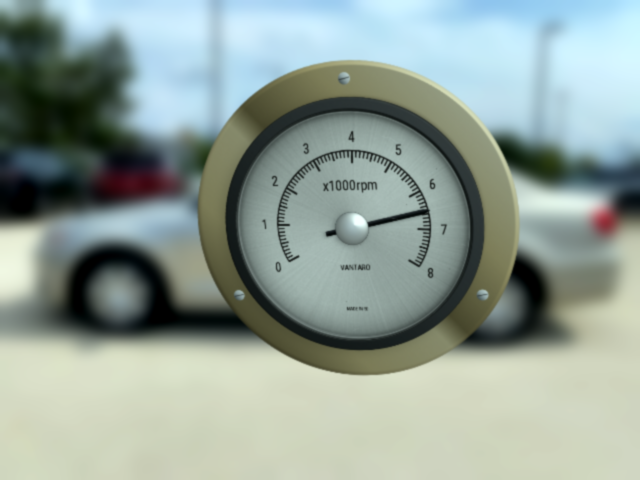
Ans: **6500** rpm
